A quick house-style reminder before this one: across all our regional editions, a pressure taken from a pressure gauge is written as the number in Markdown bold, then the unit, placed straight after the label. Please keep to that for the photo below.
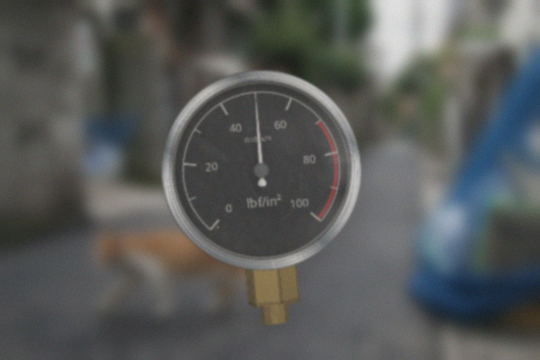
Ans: **50** psi
